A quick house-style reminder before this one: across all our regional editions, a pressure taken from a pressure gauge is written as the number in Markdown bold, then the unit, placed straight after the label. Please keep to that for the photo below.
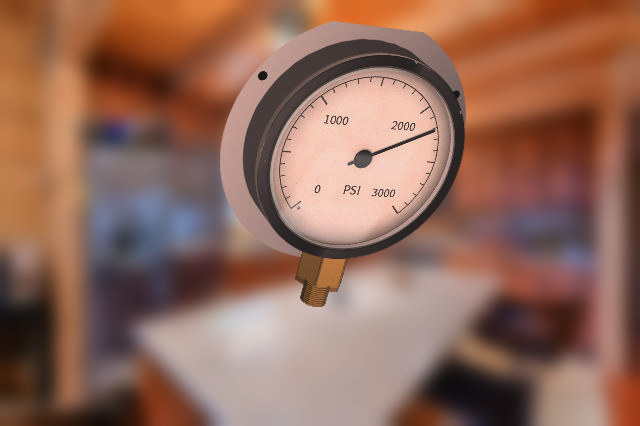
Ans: **2200** psi
